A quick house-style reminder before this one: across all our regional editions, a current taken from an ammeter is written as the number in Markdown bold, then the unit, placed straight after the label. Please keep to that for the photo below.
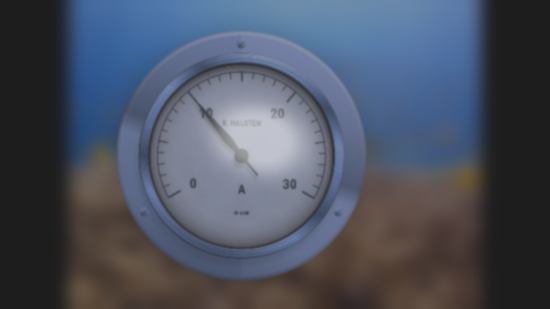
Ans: **10** A
